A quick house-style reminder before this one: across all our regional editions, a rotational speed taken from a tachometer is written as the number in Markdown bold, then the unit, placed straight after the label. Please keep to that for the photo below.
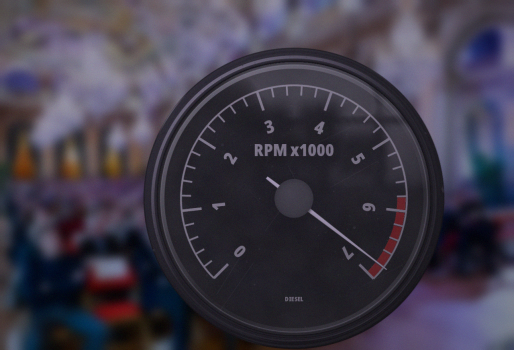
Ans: **6800** rpm
